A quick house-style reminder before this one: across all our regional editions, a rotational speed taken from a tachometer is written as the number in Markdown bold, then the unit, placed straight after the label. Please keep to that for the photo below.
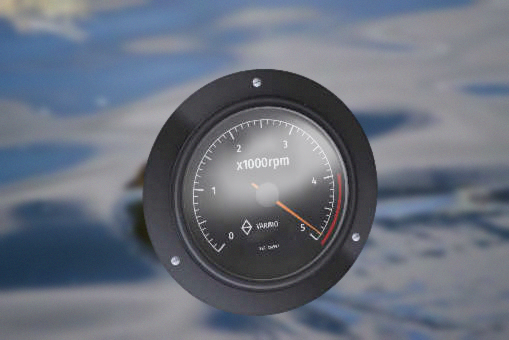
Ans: **4900** rpm
